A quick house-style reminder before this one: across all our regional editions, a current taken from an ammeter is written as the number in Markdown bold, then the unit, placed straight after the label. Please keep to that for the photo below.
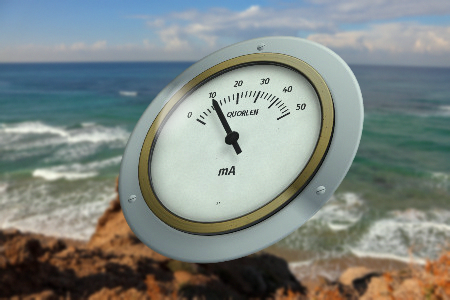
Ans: **10** mA
